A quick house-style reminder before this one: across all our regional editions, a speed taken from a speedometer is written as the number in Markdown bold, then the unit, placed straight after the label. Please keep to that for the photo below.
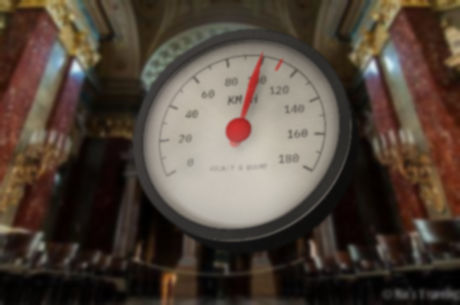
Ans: **100** km/h
